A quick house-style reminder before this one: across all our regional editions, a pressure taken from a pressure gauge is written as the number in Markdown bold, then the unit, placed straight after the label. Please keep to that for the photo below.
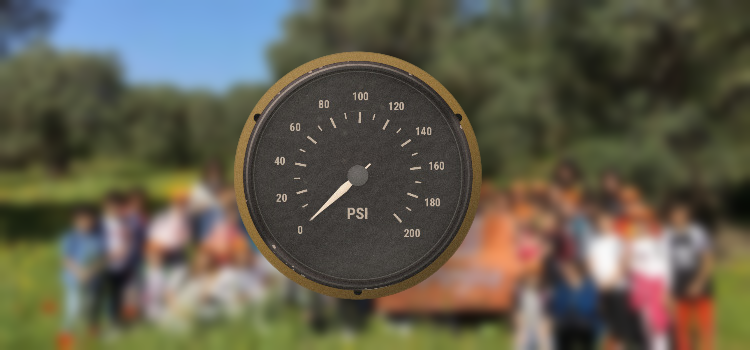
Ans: **0** psi
